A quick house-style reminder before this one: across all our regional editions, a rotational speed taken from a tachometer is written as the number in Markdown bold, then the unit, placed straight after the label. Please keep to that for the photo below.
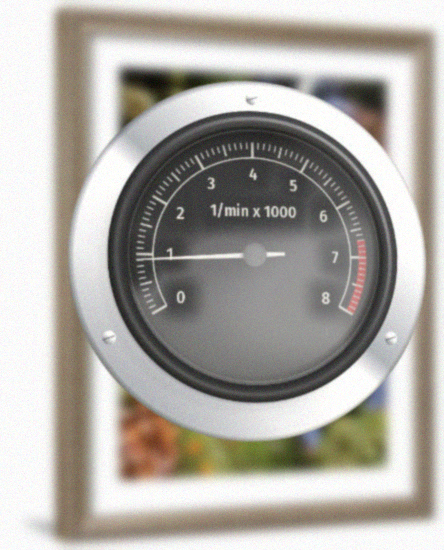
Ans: **900** rpm
